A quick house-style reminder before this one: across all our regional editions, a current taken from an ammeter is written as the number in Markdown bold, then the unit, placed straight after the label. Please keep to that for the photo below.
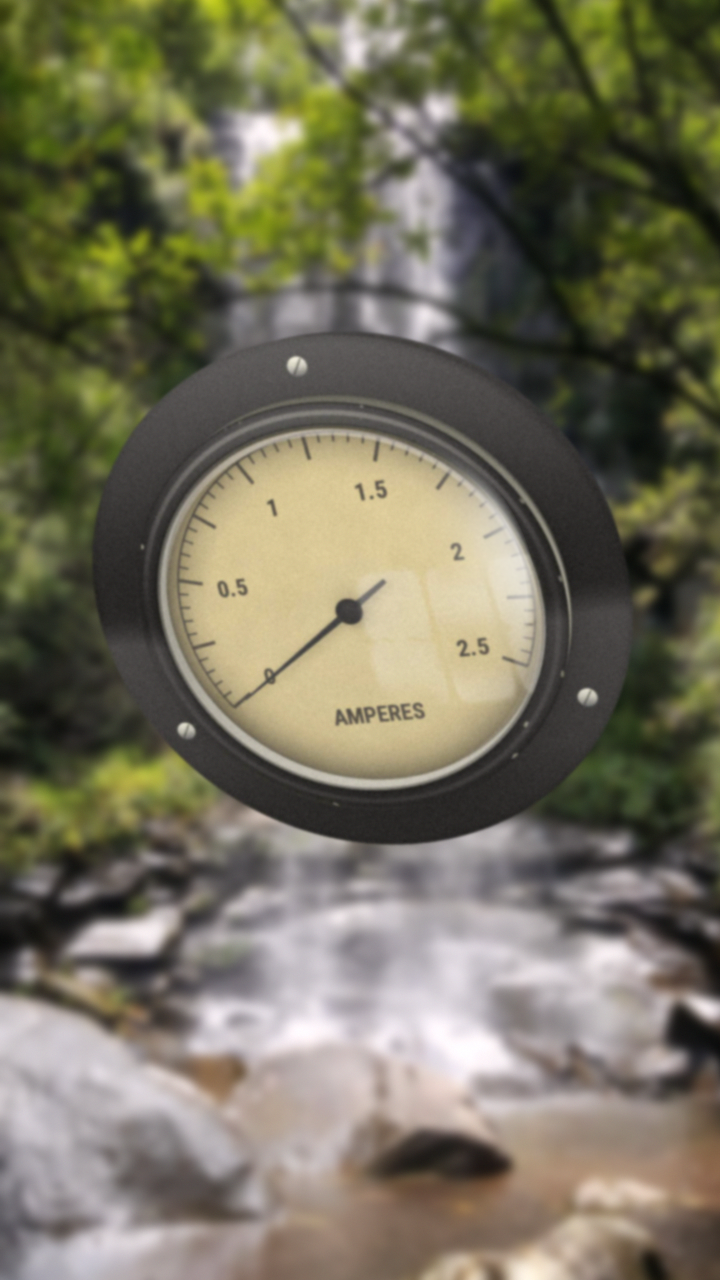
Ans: **0** A
